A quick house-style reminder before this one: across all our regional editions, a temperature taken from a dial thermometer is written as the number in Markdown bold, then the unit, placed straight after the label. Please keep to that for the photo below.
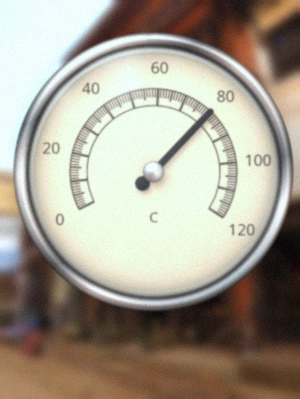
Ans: **80** °C
